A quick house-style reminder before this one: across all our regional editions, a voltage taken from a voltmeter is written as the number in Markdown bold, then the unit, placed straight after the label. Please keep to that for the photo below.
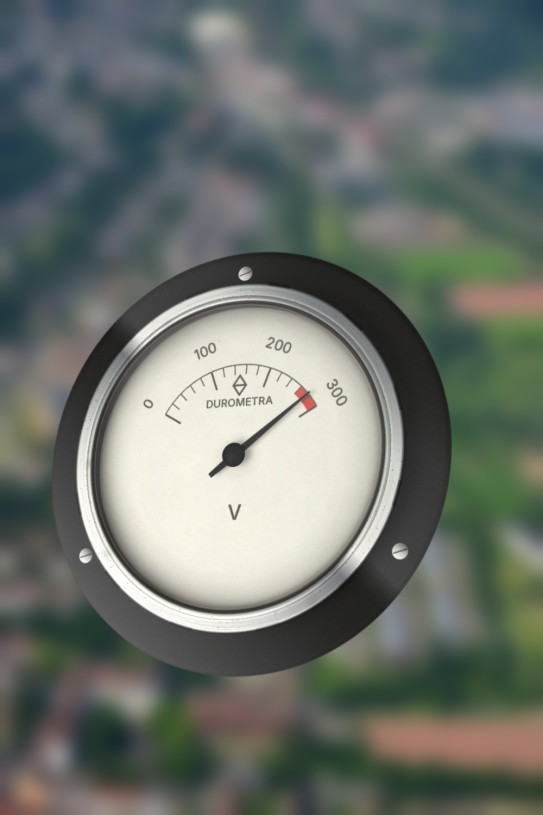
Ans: **280** V
